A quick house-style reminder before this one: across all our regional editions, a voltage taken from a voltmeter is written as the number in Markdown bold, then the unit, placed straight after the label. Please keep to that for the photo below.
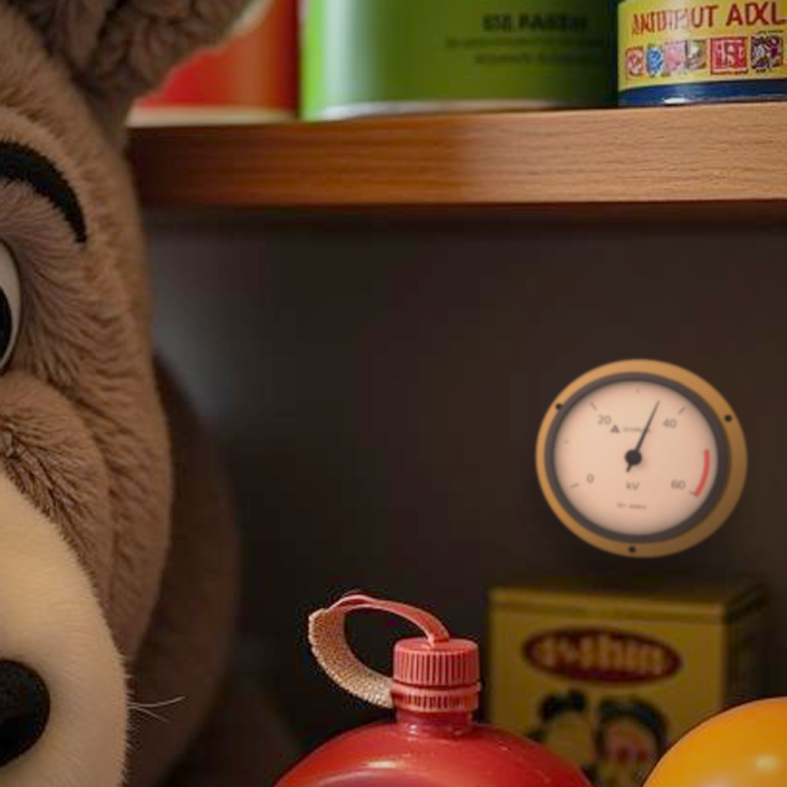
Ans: **35** kV
